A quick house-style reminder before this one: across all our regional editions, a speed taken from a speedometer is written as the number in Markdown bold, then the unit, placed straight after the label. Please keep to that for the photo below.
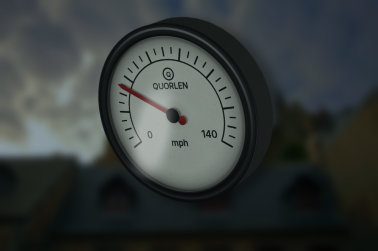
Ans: **35** mph
